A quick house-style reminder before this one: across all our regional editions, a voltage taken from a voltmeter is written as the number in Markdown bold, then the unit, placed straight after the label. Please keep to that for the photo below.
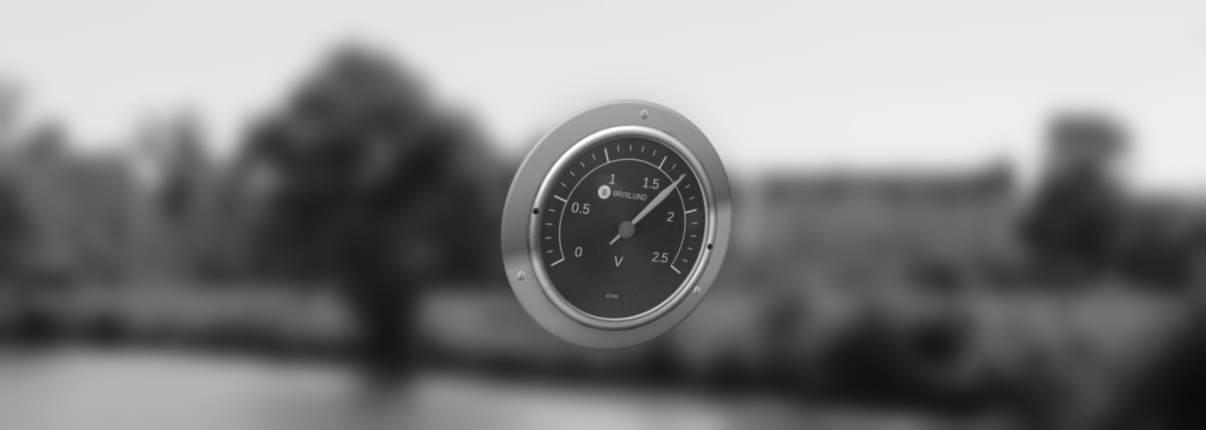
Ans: **1.7** V
